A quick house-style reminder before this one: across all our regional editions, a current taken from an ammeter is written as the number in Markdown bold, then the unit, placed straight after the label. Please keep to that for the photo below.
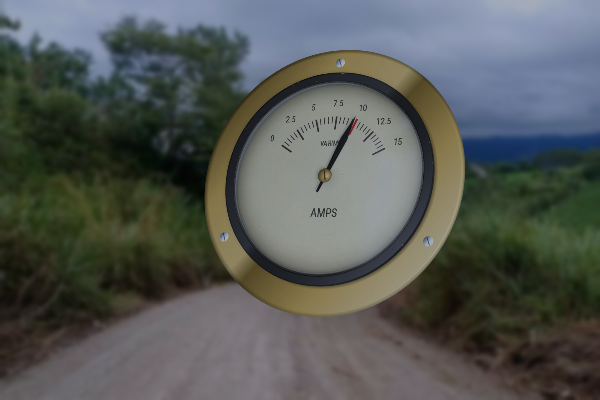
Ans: **10** A
